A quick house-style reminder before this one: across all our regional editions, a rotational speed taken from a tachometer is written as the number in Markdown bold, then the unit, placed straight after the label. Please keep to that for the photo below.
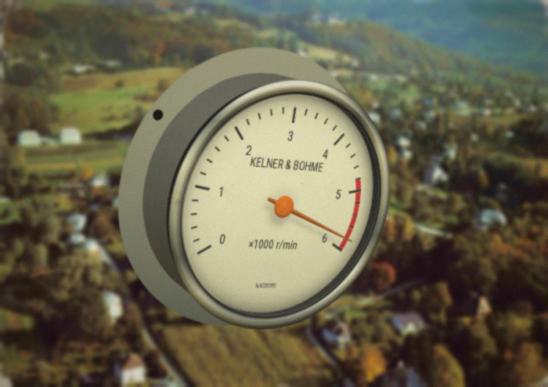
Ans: **5800** rpm
